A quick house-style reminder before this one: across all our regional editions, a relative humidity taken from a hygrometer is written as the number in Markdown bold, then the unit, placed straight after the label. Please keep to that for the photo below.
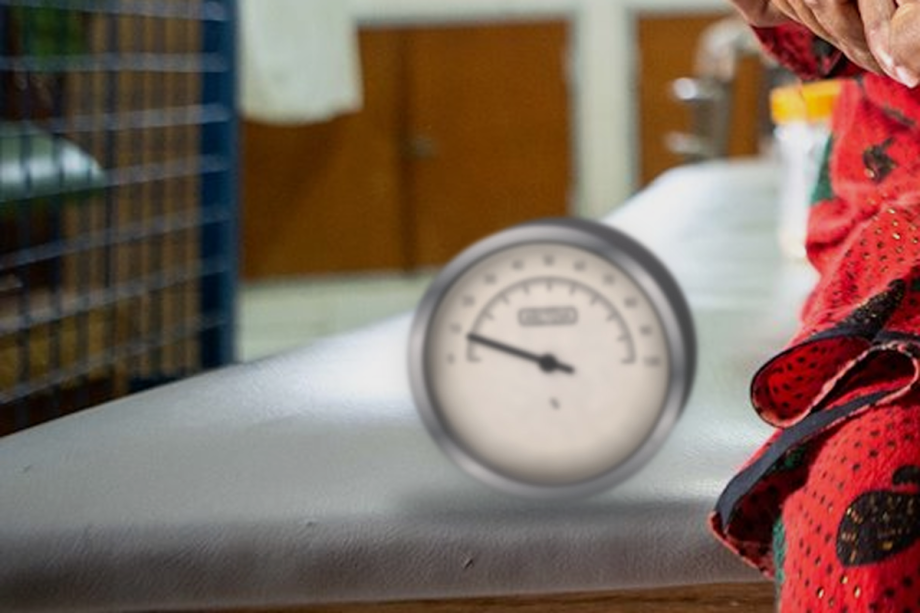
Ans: **10** %
